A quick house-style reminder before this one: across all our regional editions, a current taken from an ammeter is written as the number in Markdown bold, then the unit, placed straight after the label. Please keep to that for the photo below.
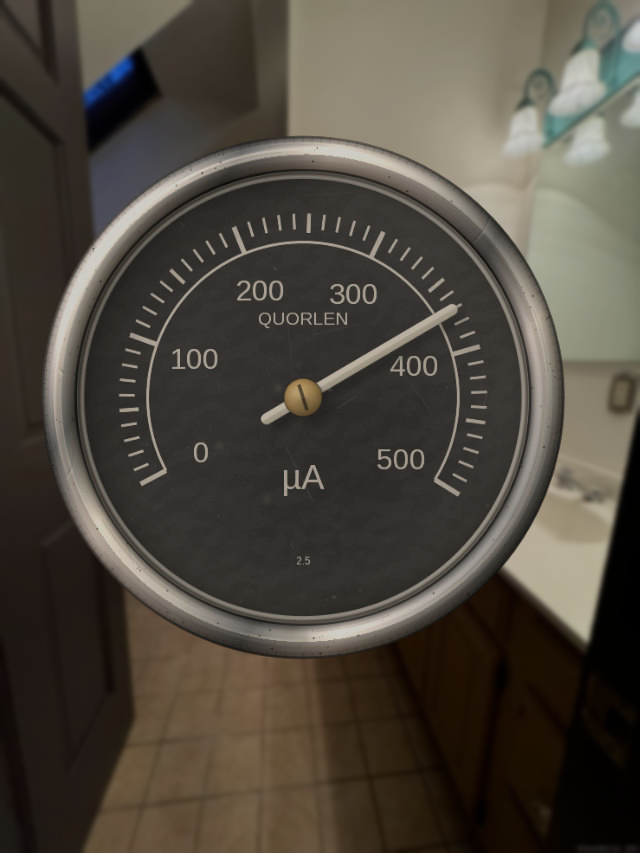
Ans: **370** µA
